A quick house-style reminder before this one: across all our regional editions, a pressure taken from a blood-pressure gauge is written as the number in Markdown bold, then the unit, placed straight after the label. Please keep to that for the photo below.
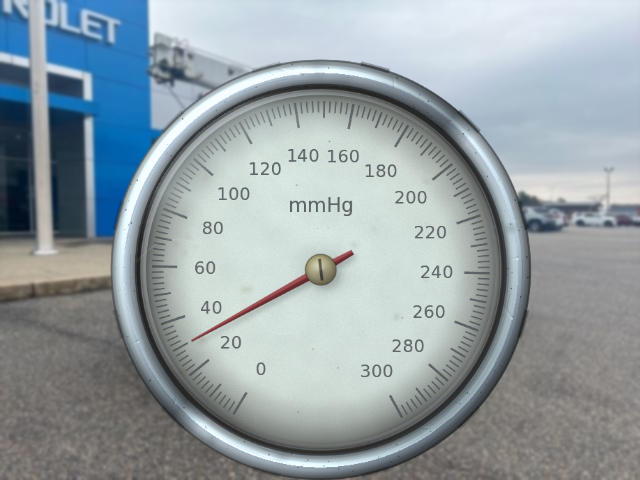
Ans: **30** mmHg
